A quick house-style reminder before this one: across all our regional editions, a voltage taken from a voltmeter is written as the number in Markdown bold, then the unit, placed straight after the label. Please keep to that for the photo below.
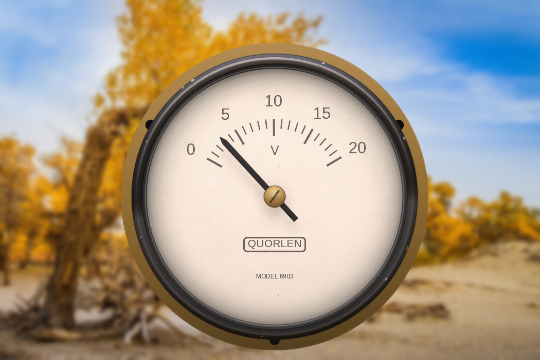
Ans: **3** V
